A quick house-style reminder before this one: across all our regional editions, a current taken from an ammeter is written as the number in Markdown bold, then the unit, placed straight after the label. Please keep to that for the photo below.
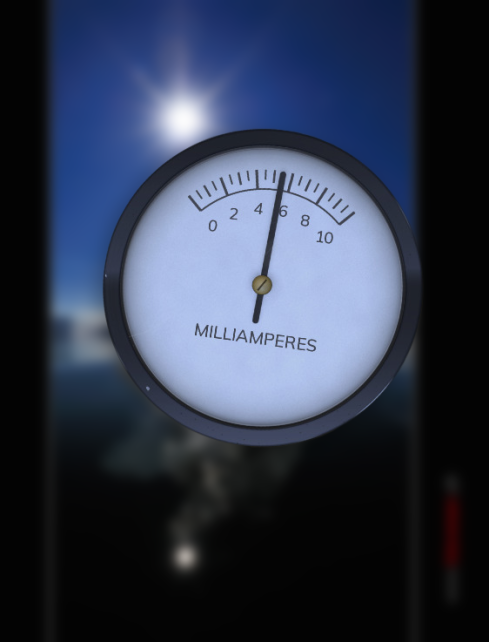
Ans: **5.5** mA
